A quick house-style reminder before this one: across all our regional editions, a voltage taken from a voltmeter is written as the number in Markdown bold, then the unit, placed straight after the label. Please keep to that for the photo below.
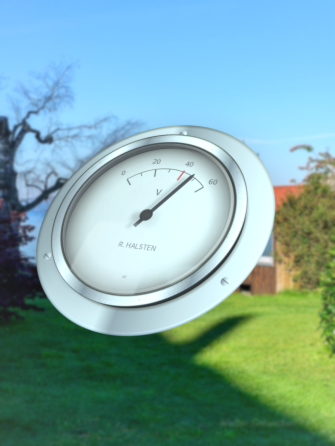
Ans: **50** V
